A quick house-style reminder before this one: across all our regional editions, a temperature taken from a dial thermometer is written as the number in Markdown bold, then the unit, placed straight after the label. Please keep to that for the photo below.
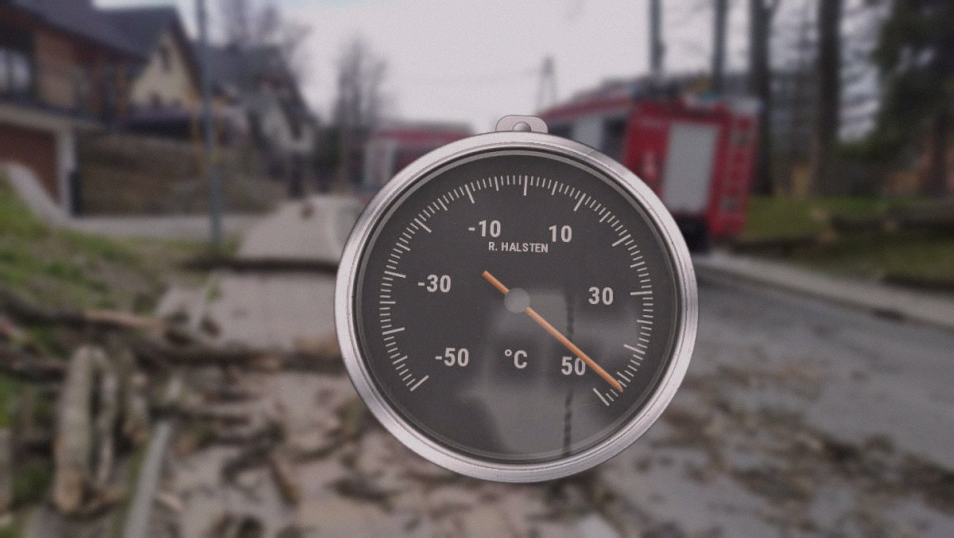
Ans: **47** °C
